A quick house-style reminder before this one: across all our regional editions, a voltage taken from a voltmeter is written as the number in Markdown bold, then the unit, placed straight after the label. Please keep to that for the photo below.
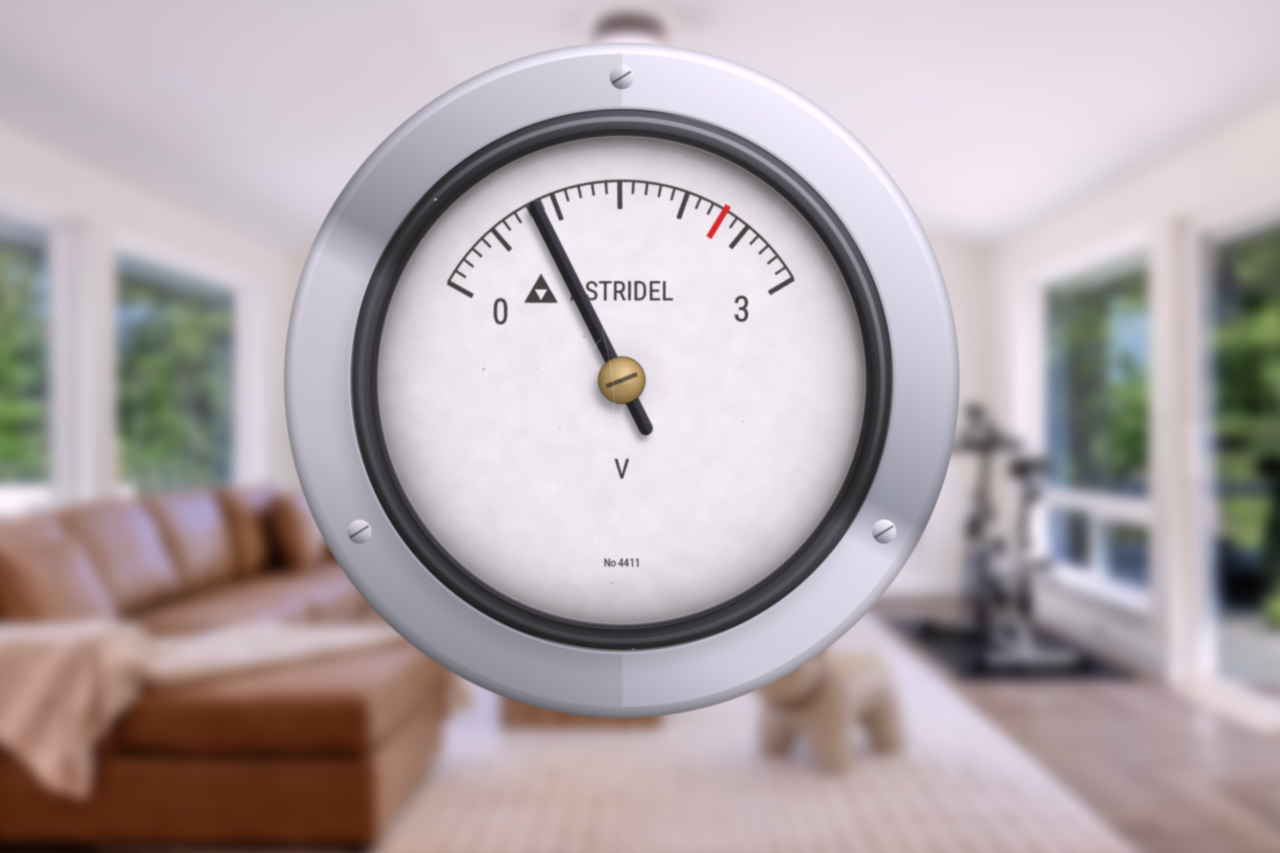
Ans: **0.85** V
